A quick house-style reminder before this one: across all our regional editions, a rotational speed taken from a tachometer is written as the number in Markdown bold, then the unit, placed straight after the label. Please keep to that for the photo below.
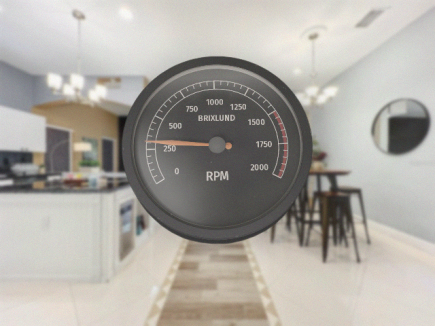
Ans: **300** rpm
